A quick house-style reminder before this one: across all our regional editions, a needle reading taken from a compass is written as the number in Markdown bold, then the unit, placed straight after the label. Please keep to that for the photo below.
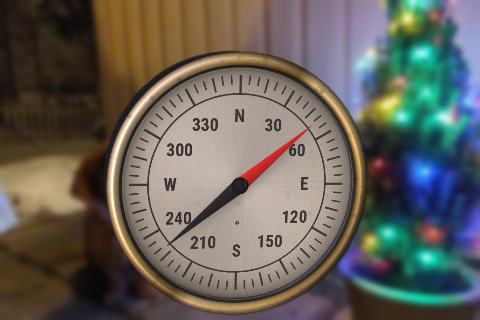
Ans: **50** °
